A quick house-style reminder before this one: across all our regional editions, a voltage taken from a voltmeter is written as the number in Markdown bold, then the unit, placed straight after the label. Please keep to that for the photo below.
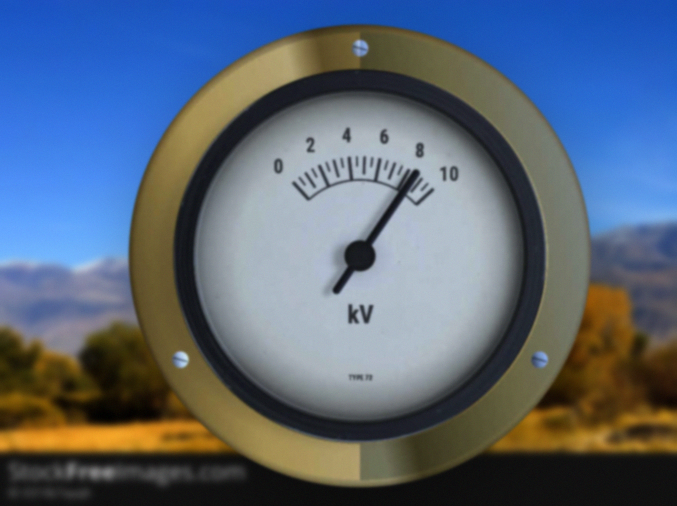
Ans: **8.5** kV
